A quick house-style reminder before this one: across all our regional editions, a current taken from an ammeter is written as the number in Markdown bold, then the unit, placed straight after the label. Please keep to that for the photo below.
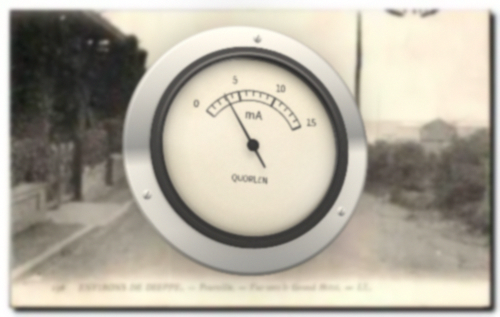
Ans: **3** mA
